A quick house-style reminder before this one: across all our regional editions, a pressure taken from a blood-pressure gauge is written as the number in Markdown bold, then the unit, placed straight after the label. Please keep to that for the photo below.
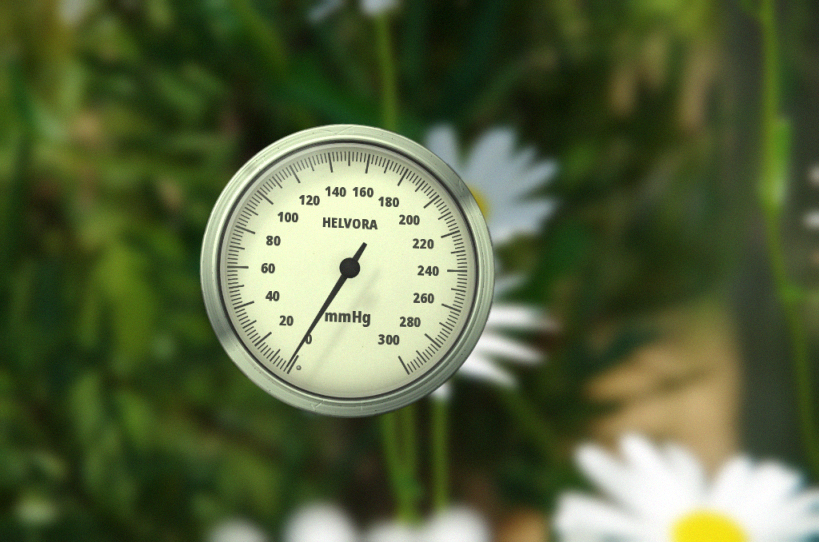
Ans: **2** mmHg
